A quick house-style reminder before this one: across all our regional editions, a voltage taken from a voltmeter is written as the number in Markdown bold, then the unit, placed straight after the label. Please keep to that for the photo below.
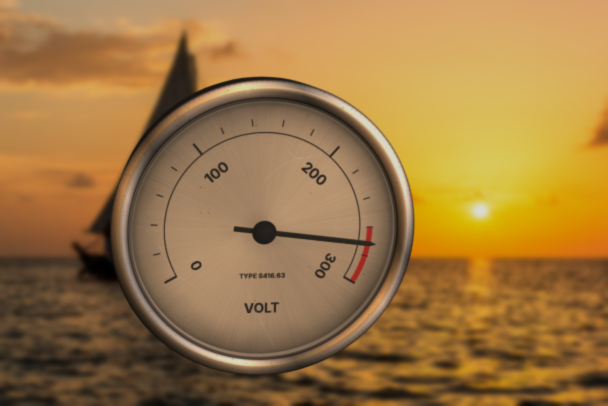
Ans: **270** V
